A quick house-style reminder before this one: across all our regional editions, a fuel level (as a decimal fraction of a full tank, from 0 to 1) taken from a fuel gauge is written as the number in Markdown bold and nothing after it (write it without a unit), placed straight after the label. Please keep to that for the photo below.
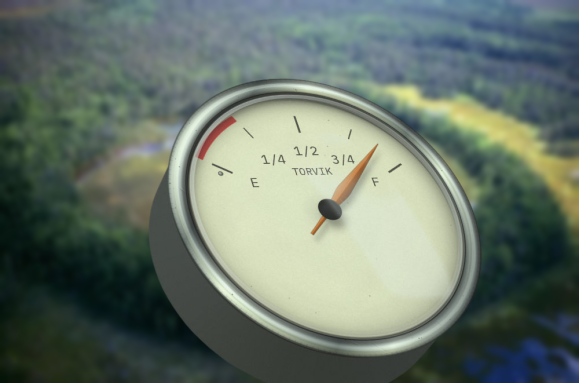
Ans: **0.875**
